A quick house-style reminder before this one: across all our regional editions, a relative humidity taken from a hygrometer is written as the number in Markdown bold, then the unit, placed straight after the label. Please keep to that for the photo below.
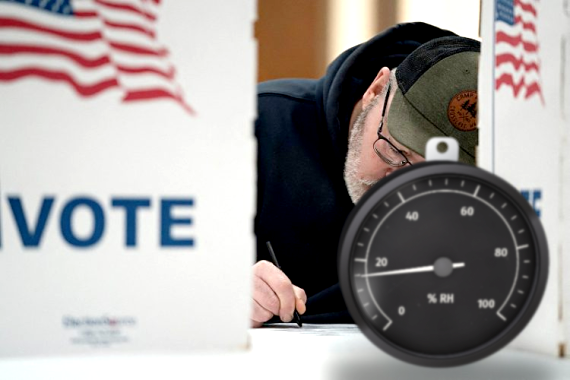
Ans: **16** %
